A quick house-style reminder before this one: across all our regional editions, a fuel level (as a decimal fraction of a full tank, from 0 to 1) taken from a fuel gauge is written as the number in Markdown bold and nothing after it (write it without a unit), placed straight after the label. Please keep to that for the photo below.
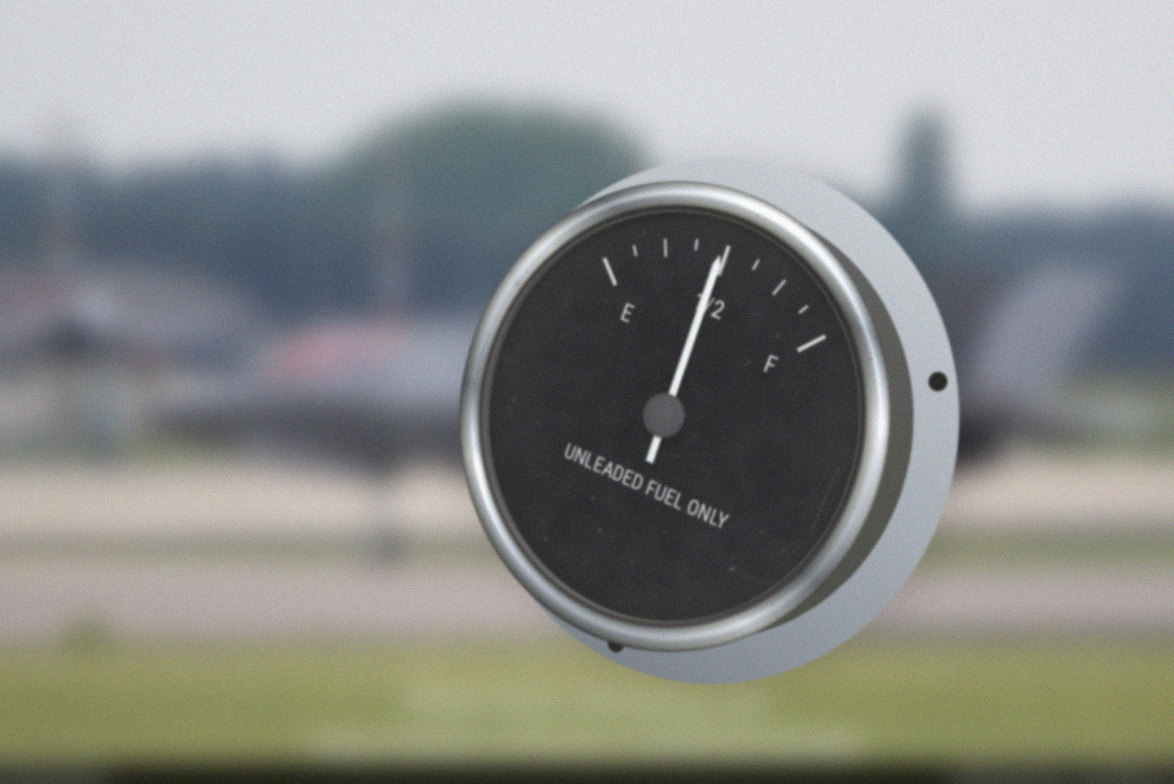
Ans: **0.5**
